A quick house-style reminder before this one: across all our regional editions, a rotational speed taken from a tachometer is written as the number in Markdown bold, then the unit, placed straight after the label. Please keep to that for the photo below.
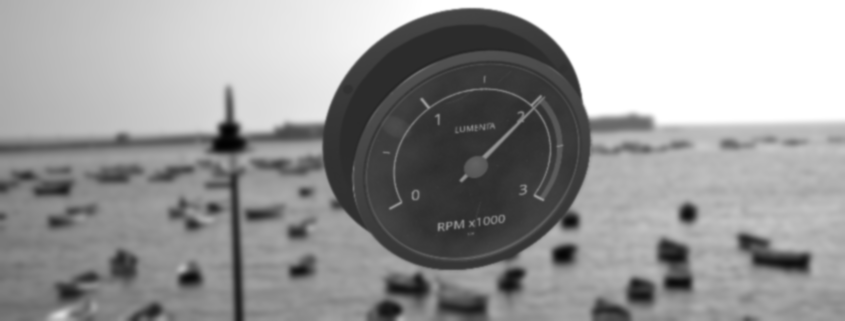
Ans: **2000** rpm
